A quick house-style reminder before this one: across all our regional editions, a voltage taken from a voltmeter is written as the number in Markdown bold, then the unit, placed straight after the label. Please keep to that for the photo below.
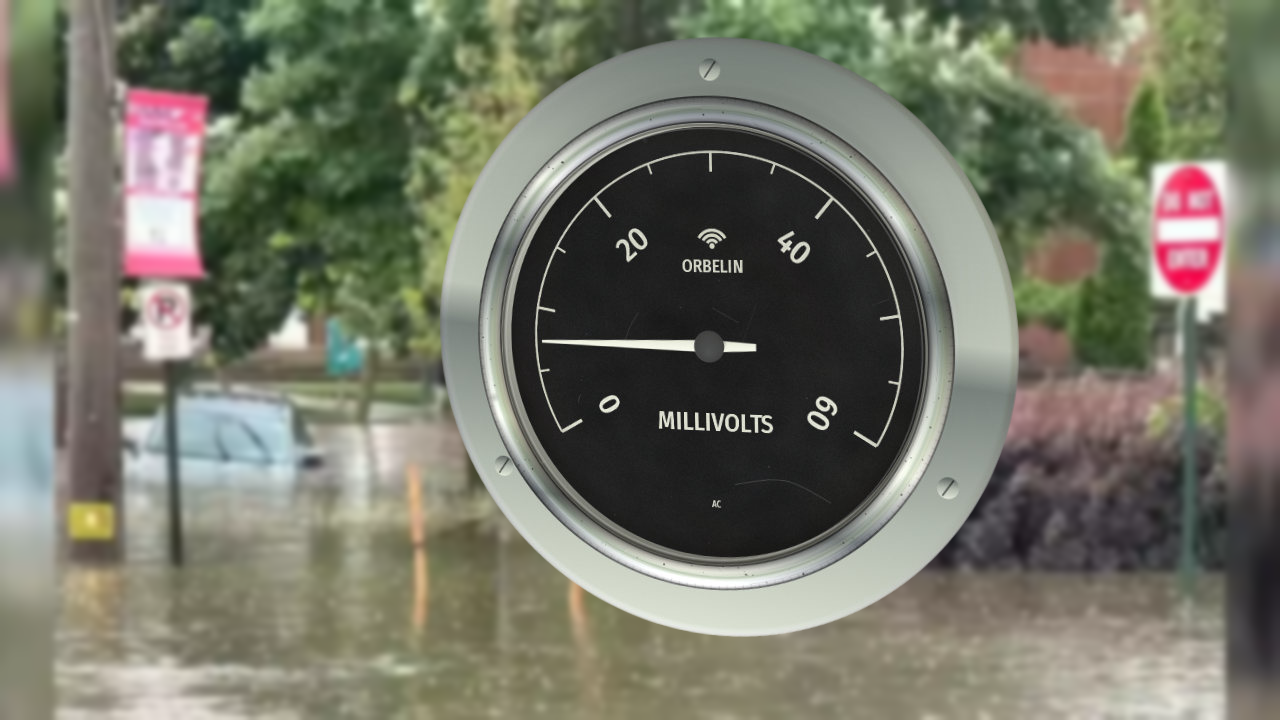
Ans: **7.5** mV
